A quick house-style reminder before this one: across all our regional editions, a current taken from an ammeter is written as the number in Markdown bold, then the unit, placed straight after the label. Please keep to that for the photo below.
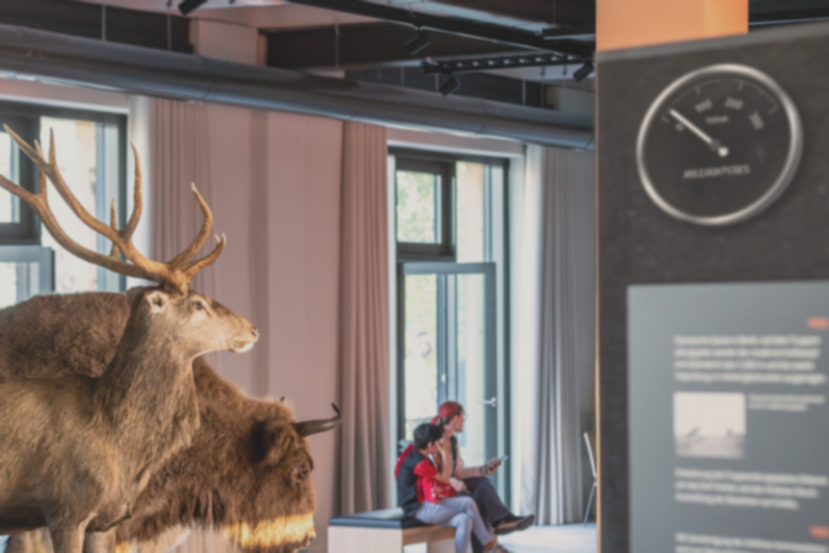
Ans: **25** mA
